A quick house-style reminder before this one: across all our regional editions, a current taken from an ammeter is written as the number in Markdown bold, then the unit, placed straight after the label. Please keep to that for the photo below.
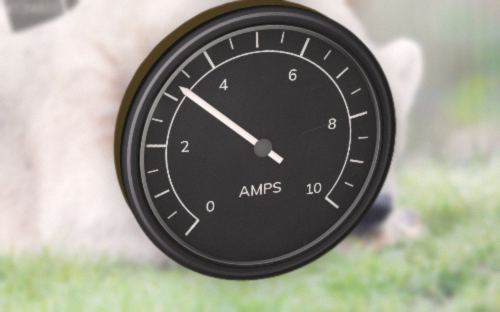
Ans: **3.25** A
